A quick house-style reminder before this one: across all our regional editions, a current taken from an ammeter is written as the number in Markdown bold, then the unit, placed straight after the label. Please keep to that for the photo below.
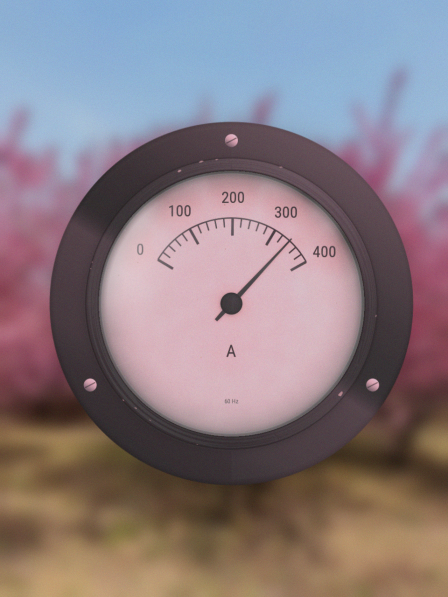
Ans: **340** A
